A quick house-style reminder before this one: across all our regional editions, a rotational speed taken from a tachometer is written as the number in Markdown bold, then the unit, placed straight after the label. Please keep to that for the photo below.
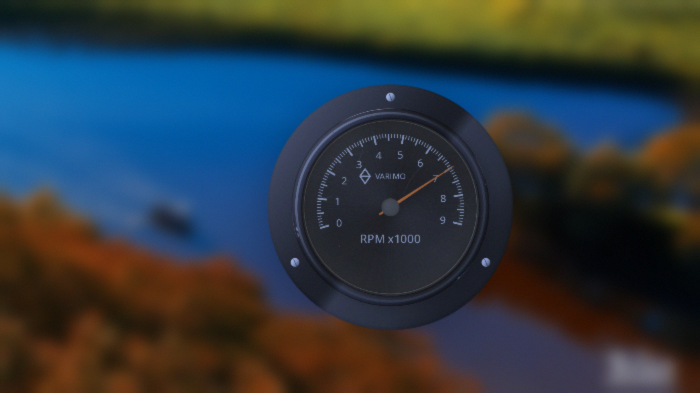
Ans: **7000** rpm
